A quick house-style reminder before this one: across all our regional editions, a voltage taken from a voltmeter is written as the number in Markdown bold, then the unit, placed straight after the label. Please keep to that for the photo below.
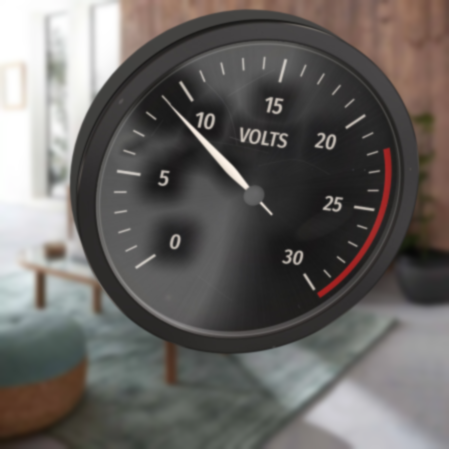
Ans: **9** V
